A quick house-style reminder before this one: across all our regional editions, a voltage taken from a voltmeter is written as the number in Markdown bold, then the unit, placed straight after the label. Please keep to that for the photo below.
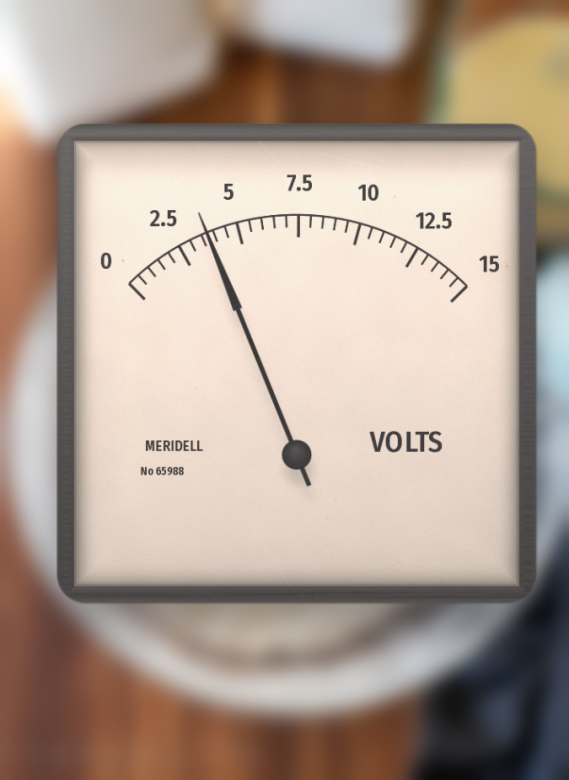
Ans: **3.75** V
